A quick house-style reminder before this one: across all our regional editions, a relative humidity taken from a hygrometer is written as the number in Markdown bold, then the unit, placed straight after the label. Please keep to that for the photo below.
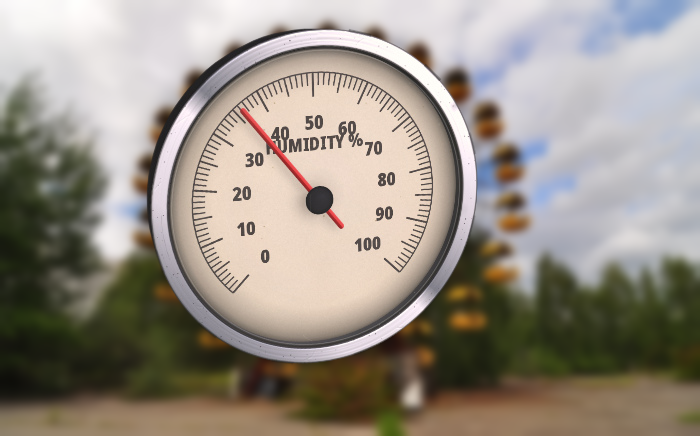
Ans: **36** %
